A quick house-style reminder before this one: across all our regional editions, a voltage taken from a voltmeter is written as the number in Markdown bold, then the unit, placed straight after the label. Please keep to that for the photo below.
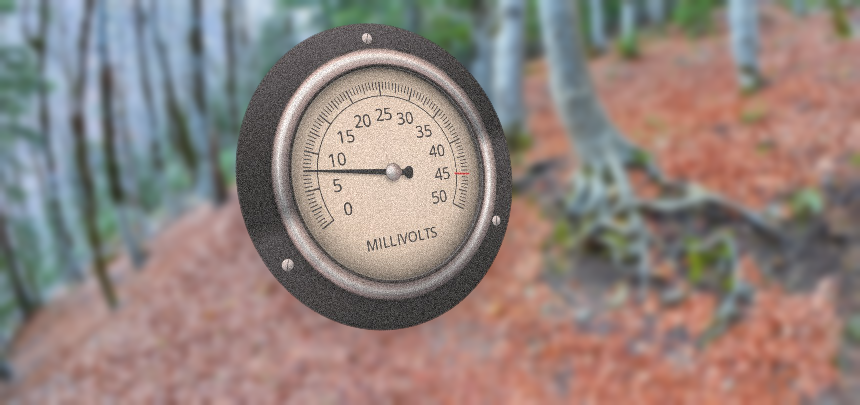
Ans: **7.5** mV
